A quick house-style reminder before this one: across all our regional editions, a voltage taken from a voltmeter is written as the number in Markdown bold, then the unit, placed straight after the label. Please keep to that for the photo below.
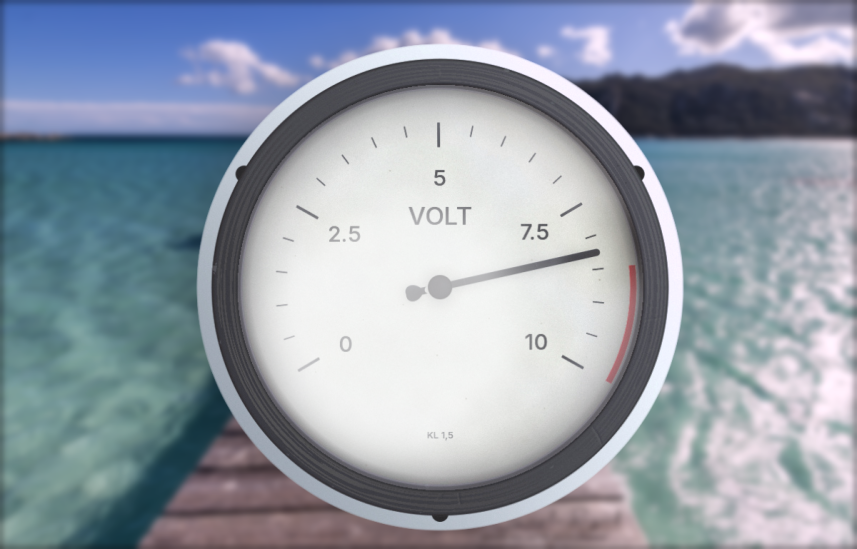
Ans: **8.25** V
